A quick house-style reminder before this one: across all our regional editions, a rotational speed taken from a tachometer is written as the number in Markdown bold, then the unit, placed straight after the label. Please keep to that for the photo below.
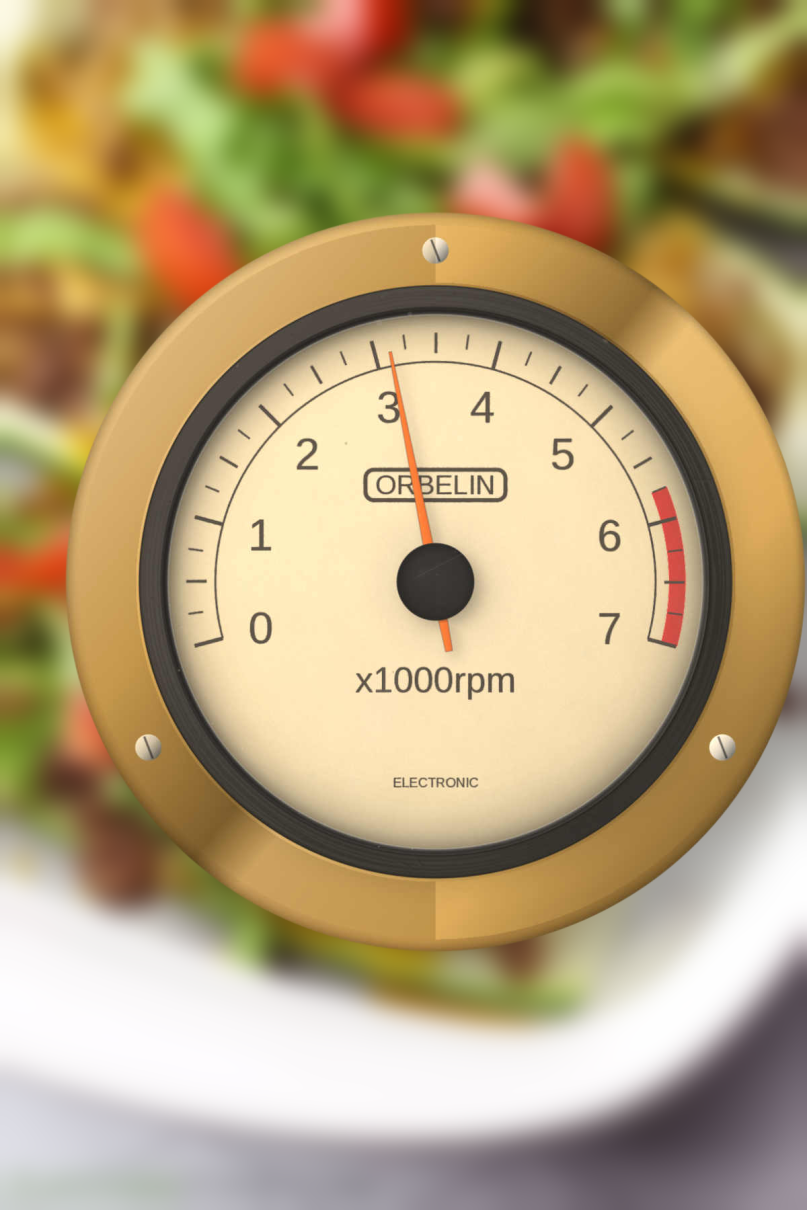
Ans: **3125** rpm
